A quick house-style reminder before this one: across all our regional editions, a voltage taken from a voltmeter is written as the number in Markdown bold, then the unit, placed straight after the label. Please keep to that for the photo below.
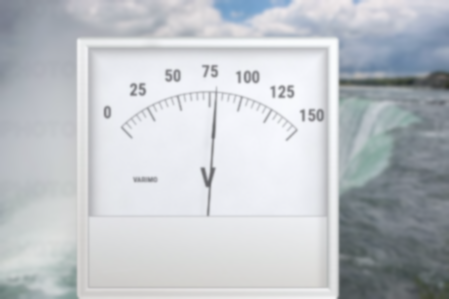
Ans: **80** V
